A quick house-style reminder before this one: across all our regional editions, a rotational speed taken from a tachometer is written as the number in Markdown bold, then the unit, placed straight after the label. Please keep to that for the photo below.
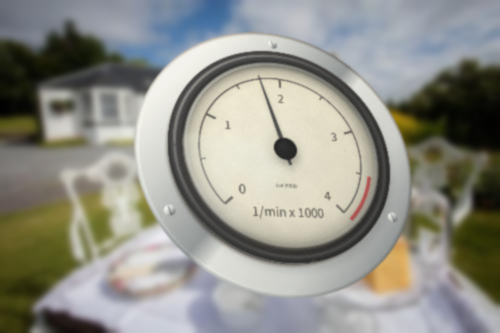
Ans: **1750** rpm
